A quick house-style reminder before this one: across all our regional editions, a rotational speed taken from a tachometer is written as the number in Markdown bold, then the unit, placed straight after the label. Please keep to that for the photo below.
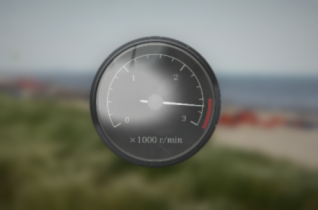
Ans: **2700** rpm
